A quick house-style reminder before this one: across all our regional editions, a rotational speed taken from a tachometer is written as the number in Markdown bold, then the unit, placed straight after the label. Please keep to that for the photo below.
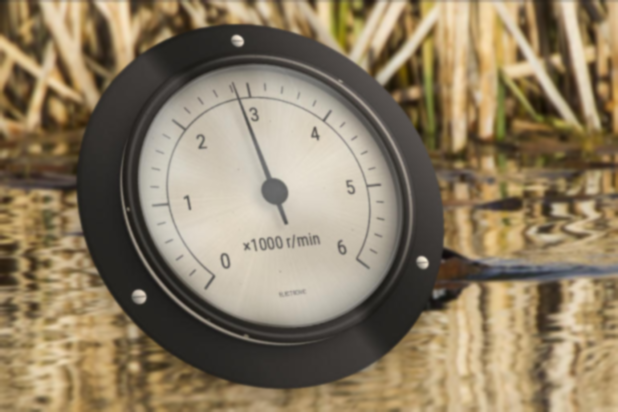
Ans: **2800** rpm
